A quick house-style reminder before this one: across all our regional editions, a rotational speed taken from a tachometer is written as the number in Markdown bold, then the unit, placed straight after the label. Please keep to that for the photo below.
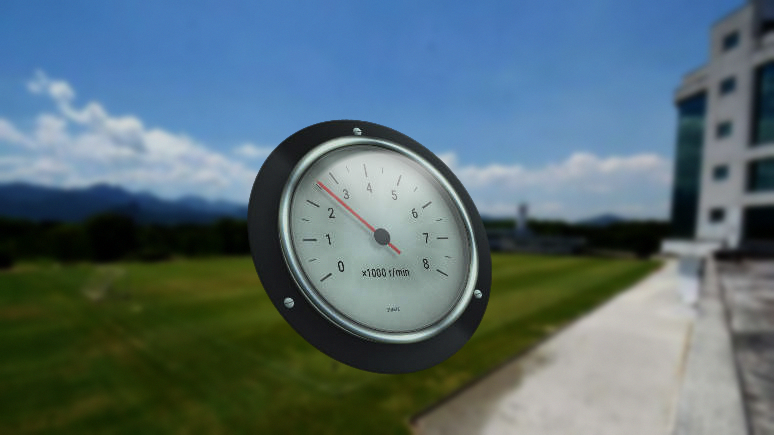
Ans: **2500** rpm
